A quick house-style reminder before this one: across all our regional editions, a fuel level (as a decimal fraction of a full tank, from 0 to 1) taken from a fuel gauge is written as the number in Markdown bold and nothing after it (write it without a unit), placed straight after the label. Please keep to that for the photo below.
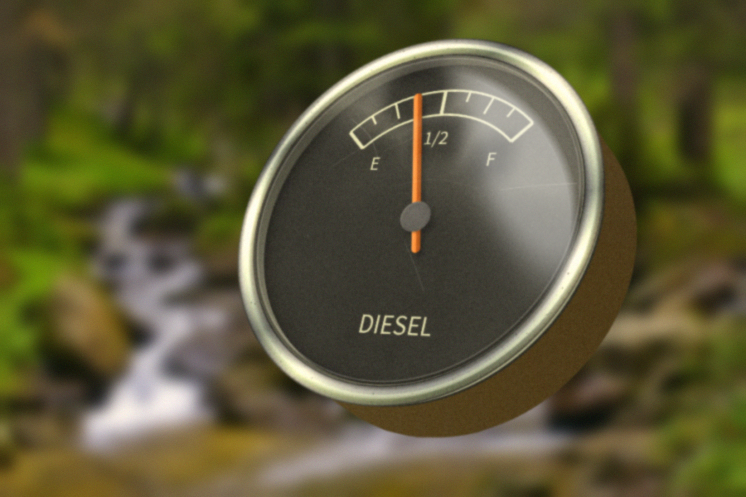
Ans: **0.375**
